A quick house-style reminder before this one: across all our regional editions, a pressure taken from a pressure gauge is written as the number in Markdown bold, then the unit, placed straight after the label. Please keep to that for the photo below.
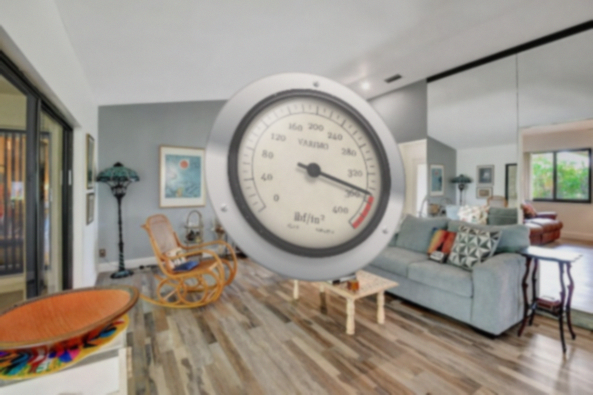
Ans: **350** psi
